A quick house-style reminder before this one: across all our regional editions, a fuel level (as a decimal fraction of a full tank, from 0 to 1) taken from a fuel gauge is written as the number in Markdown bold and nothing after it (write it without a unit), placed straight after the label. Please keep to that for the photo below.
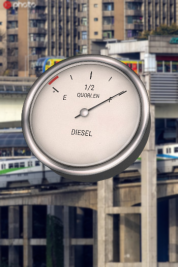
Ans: **1**
